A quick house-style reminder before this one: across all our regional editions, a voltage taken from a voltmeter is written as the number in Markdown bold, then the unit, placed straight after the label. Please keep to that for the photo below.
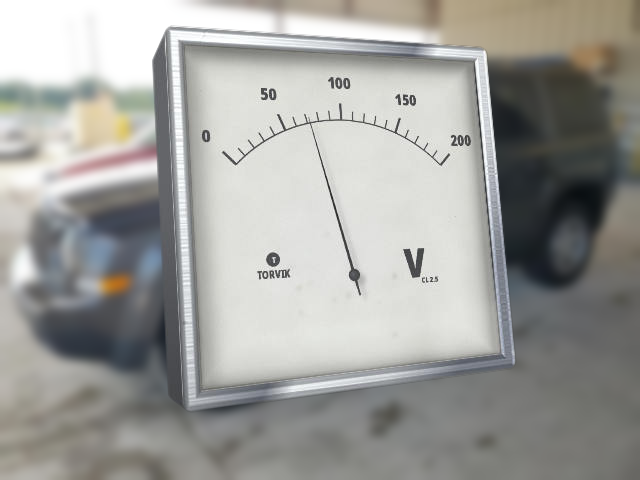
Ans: **70** V
